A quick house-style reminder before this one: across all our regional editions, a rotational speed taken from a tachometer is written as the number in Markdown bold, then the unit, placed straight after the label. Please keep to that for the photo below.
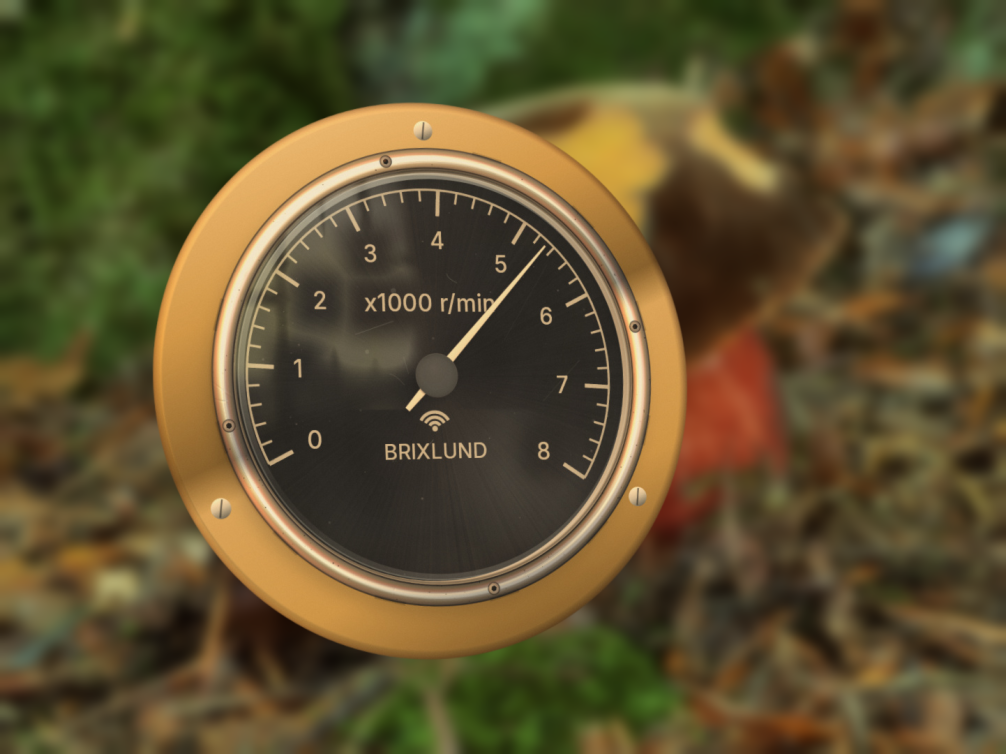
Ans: **5300** rpm
